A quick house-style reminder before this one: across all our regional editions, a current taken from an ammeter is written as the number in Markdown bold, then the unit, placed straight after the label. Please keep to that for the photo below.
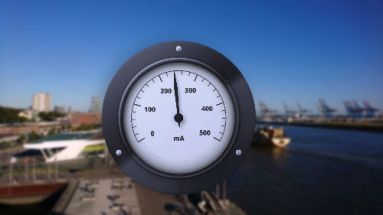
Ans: **240** mA
